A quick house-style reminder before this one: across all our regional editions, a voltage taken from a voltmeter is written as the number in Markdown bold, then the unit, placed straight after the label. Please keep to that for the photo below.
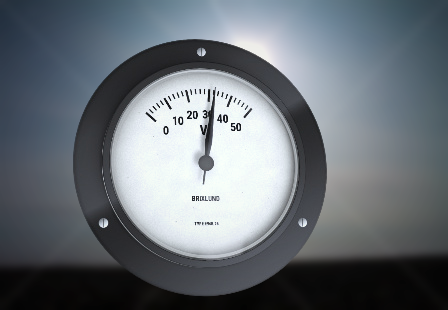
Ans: **32** V
